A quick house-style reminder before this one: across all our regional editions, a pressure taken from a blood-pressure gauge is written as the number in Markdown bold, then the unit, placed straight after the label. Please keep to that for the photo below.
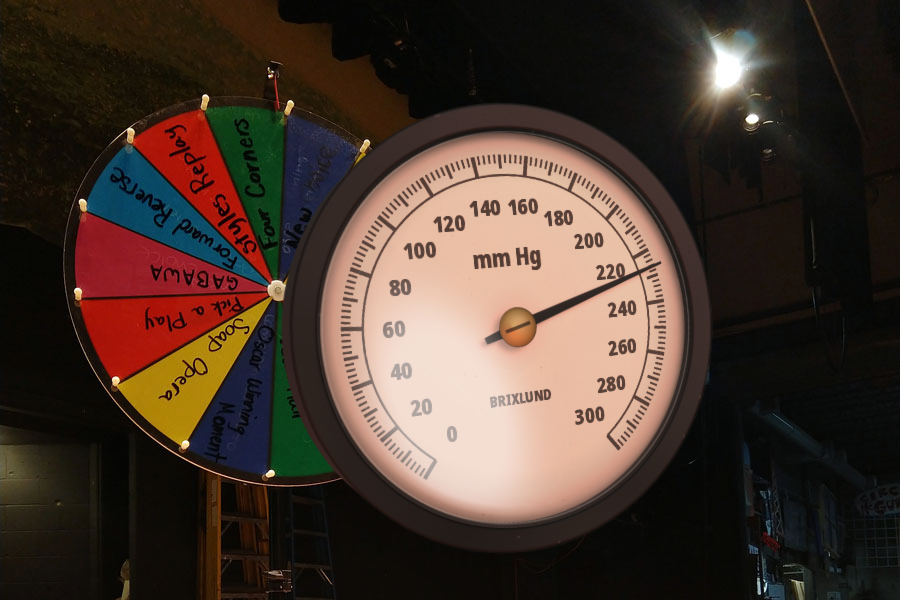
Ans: **226** mmHg
